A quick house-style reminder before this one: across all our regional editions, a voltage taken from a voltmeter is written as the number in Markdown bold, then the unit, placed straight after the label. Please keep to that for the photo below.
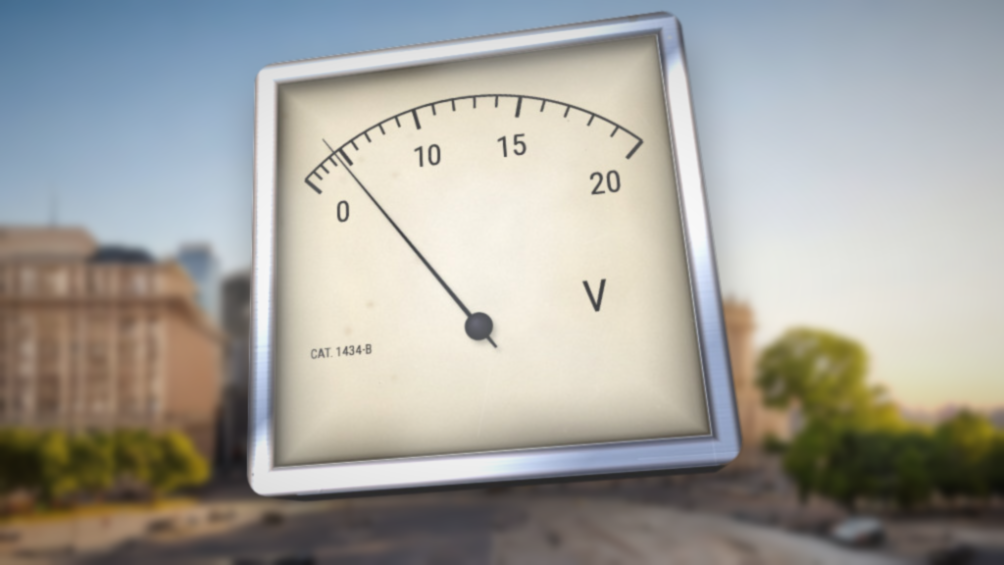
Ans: **4.5** V
